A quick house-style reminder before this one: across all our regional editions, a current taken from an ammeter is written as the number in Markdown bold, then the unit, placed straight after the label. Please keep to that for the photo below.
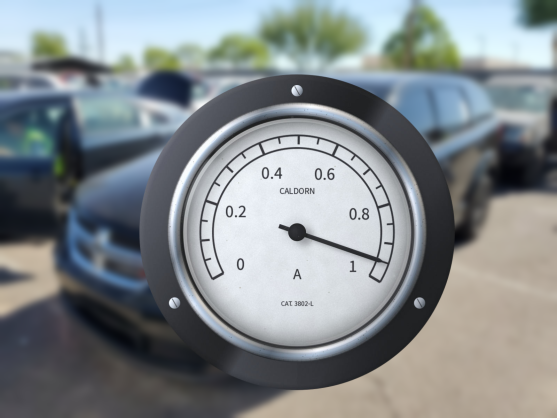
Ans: **0.95** A
